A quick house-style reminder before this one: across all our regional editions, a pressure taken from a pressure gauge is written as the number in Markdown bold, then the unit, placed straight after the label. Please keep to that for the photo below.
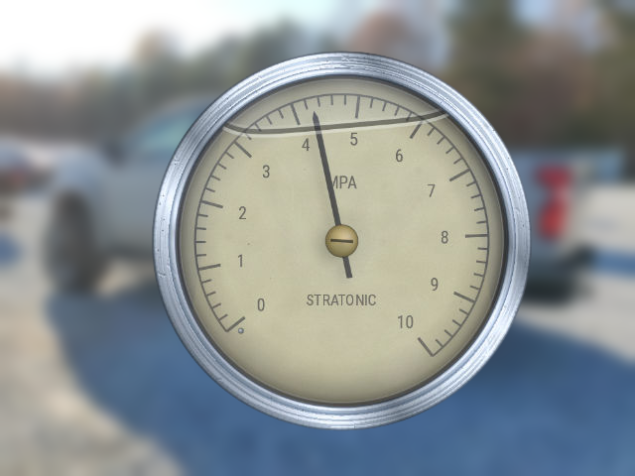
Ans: **4.3** MPa
